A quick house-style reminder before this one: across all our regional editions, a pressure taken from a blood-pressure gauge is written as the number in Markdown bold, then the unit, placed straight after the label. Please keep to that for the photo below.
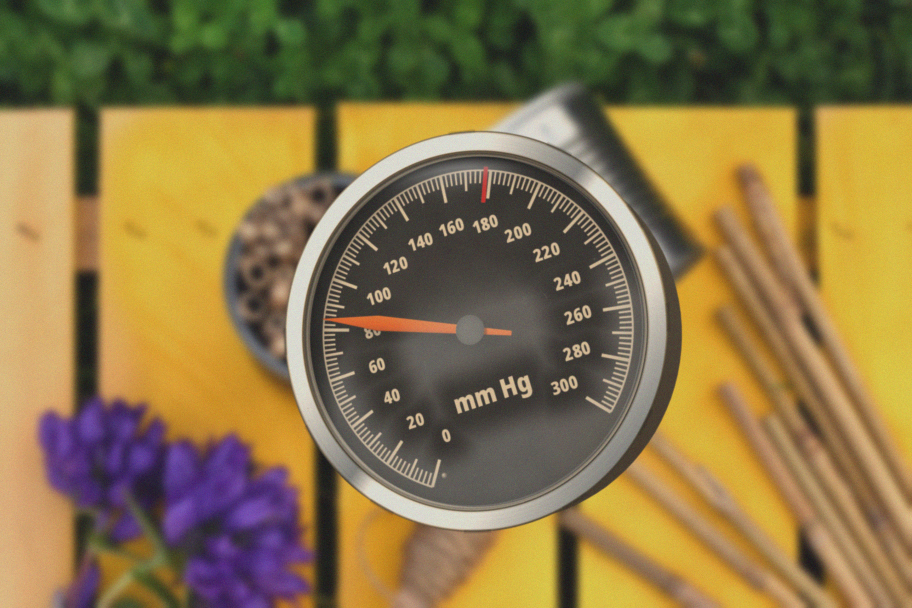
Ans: **84** mmHg
